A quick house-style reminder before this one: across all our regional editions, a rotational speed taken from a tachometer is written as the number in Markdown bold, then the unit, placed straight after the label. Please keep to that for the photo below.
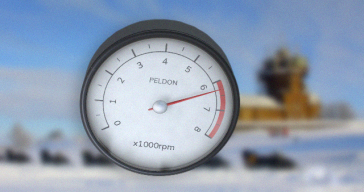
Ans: **6250** rpm
